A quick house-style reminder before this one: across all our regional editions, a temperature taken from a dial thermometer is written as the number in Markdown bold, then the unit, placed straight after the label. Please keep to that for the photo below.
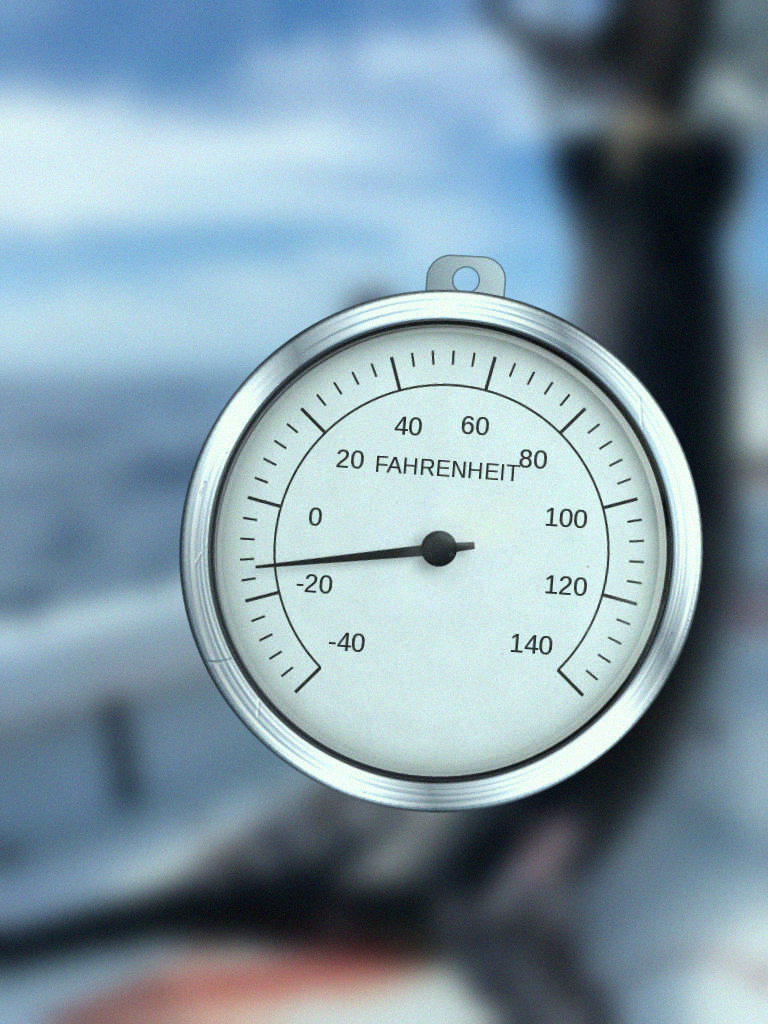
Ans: **-14** °F
